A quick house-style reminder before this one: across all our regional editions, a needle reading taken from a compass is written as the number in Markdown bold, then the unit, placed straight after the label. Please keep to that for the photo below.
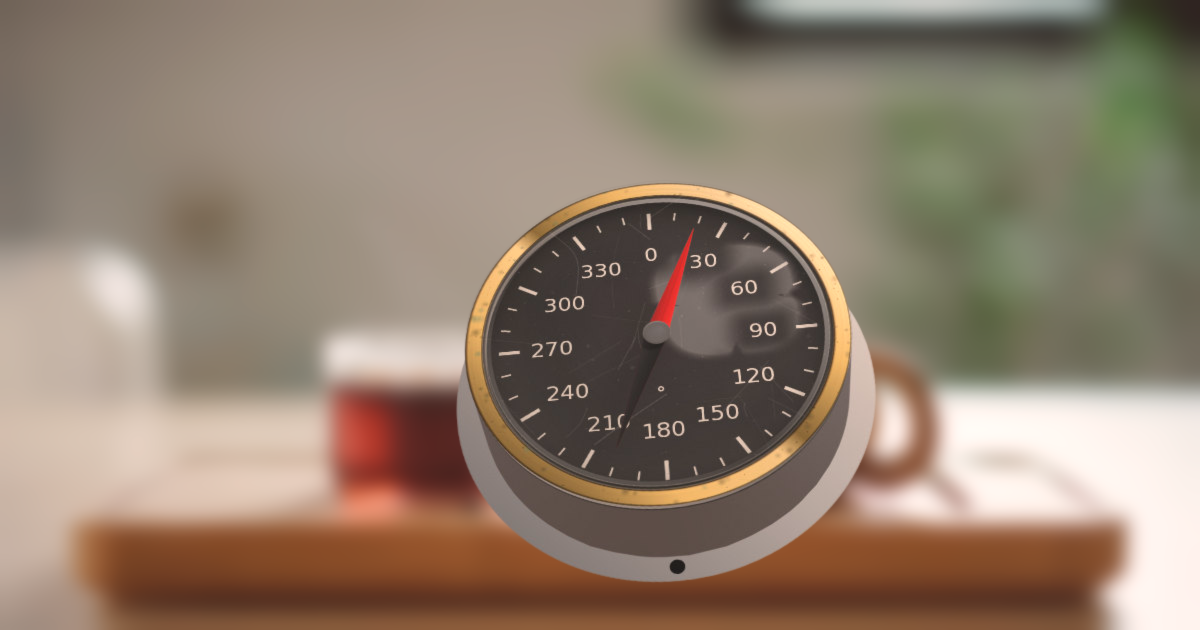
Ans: **20** °
